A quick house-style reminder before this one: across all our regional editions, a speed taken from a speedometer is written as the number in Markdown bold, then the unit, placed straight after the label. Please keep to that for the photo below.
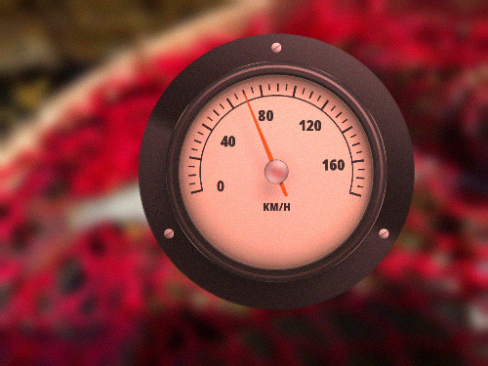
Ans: **70** km/h
